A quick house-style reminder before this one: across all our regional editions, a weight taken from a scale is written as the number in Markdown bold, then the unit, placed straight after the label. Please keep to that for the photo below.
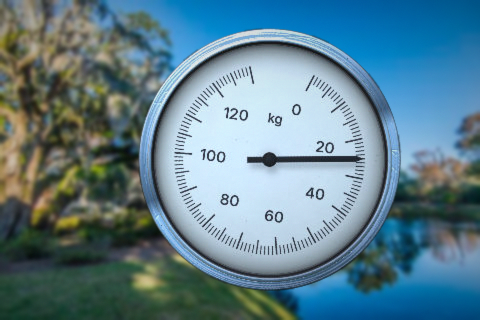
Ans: **25** kg
